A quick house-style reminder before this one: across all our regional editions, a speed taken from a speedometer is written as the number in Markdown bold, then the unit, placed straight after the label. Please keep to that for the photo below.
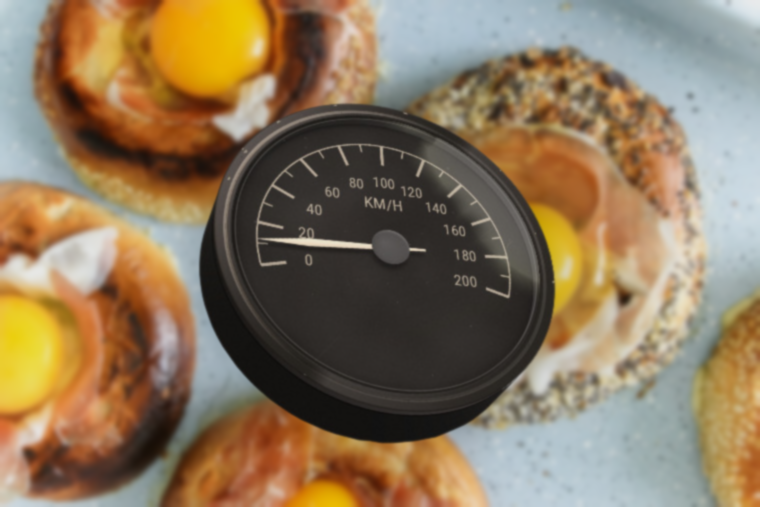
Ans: **10** km/h
